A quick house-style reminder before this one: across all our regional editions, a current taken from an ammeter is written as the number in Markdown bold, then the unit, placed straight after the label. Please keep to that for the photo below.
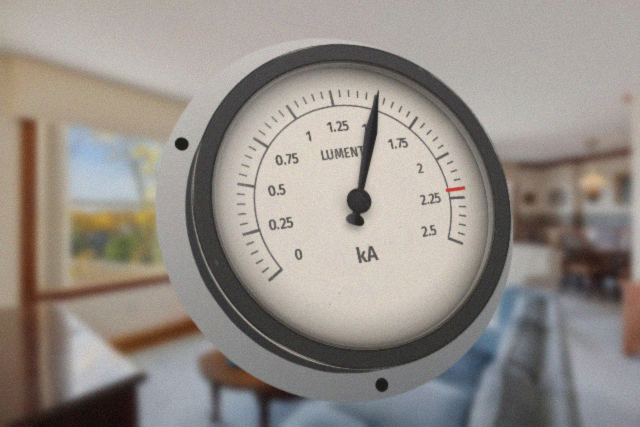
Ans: **1.5** kA
